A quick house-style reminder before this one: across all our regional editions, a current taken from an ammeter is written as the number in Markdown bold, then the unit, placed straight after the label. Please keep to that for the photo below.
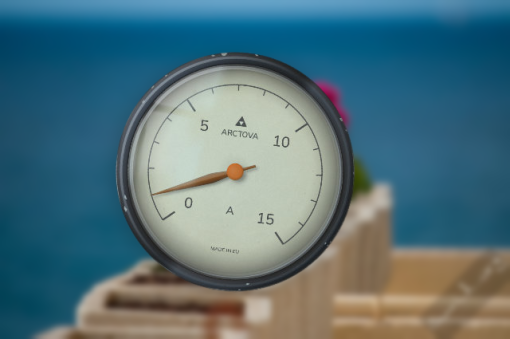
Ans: **1** A
